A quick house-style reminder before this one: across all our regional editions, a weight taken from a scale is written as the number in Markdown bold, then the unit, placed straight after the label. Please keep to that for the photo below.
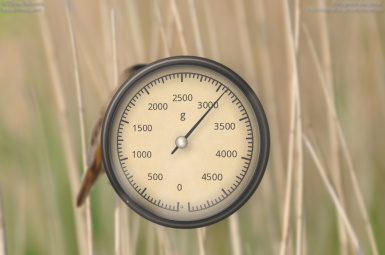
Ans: **3100** g
